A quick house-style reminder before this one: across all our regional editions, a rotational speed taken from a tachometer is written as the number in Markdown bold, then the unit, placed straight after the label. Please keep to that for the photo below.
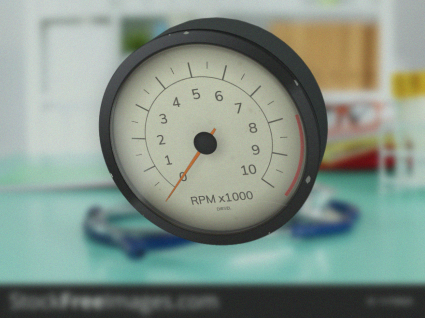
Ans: **0** rpm
